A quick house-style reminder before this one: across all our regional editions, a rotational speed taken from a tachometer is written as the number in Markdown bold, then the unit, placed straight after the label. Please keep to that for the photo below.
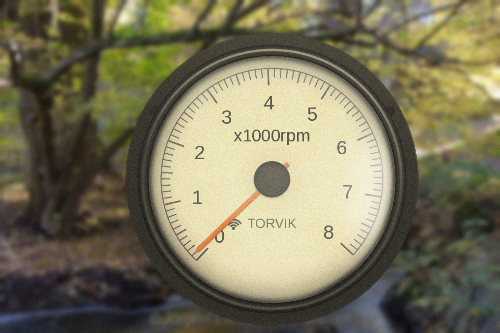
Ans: **100** rpm
